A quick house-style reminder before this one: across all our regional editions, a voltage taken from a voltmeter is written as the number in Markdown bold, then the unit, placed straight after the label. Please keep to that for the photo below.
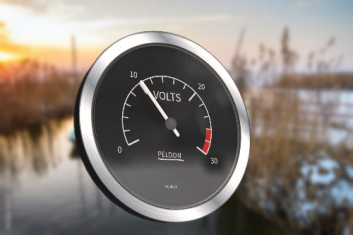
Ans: **10** V
